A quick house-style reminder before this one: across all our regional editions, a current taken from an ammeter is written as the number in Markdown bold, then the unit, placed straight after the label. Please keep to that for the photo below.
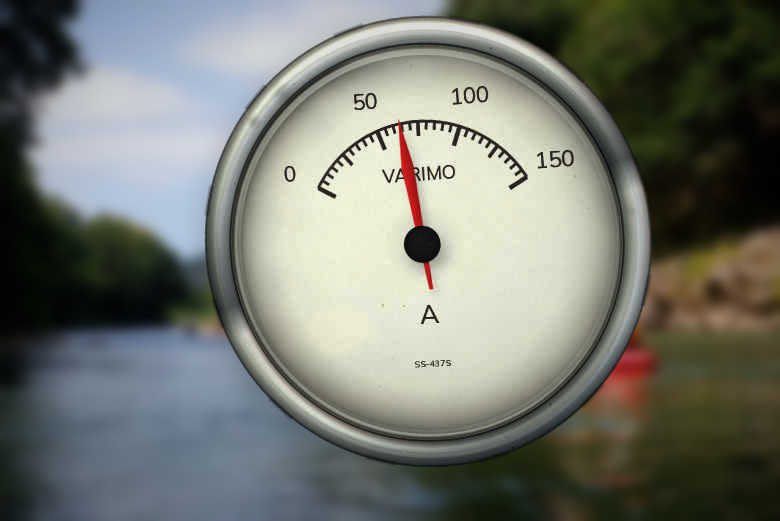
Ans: **65** A
